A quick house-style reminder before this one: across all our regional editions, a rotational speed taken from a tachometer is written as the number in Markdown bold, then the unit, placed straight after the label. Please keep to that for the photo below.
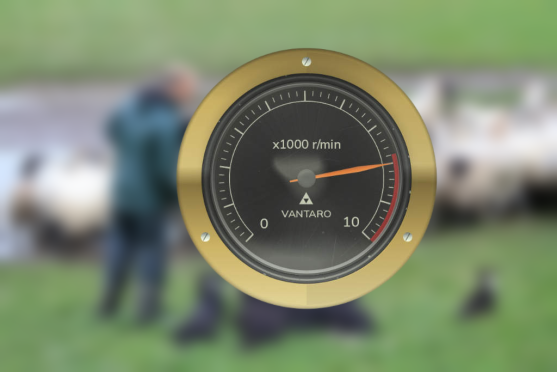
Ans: **8000** rpm
